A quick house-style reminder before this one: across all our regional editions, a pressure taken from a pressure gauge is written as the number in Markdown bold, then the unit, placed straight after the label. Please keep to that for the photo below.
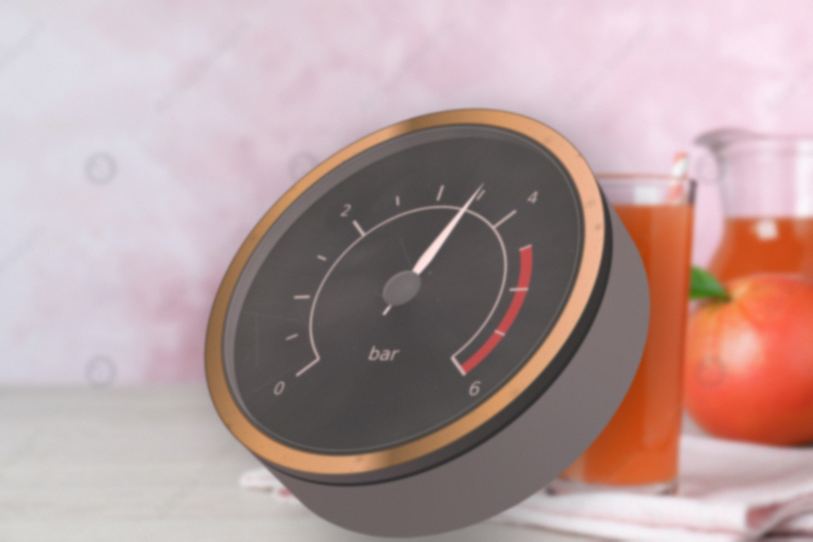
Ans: **3.5** bar
